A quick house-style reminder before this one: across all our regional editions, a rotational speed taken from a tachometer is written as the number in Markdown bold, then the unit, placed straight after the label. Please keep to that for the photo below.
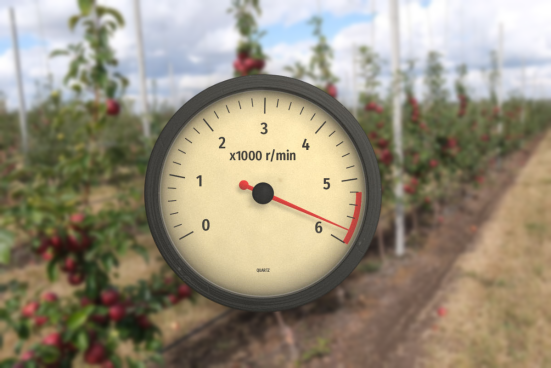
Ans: **5800** rpm
